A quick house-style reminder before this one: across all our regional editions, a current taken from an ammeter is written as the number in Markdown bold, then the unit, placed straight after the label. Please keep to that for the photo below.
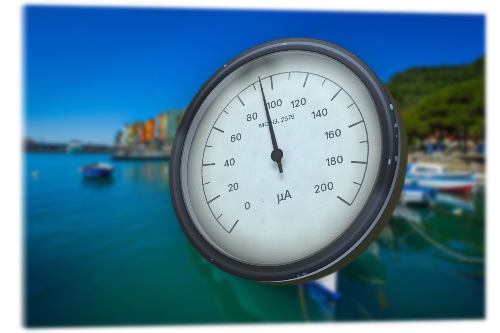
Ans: **95** µA
